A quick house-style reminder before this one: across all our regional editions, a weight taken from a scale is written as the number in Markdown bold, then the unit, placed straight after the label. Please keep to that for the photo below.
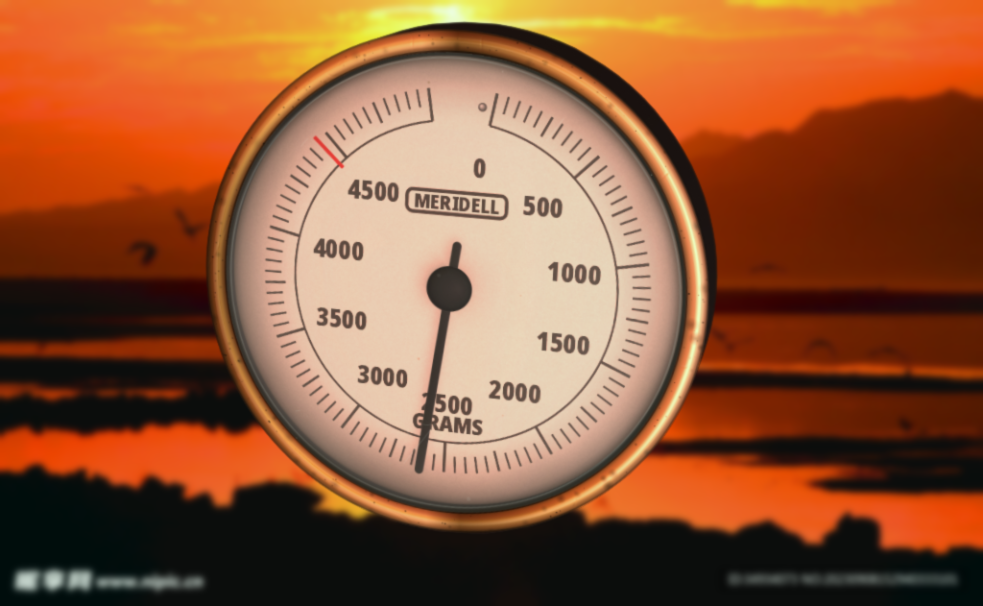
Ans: **2600** g
